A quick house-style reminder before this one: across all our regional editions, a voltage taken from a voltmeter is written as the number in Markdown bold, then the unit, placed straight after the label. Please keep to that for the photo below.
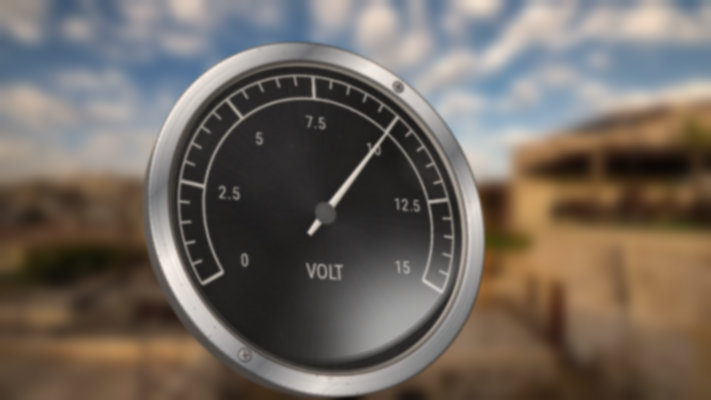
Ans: **10** V
